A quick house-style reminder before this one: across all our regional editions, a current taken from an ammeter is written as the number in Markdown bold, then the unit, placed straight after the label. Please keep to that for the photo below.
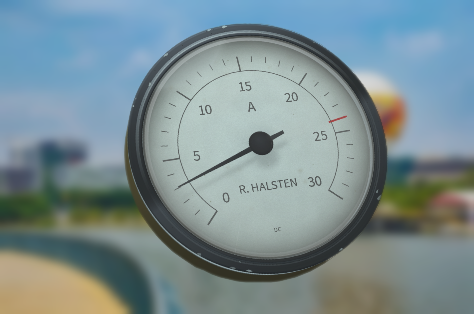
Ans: **3** A
